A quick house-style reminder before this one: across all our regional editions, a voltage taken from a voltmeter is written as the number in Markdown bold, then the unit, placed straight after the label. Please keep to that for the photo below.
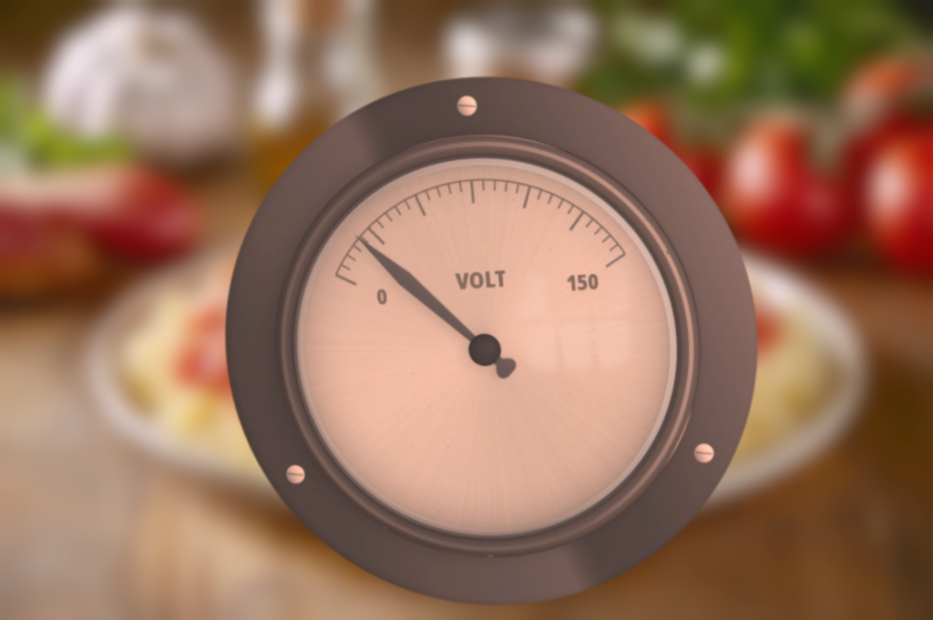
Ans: **20** V
